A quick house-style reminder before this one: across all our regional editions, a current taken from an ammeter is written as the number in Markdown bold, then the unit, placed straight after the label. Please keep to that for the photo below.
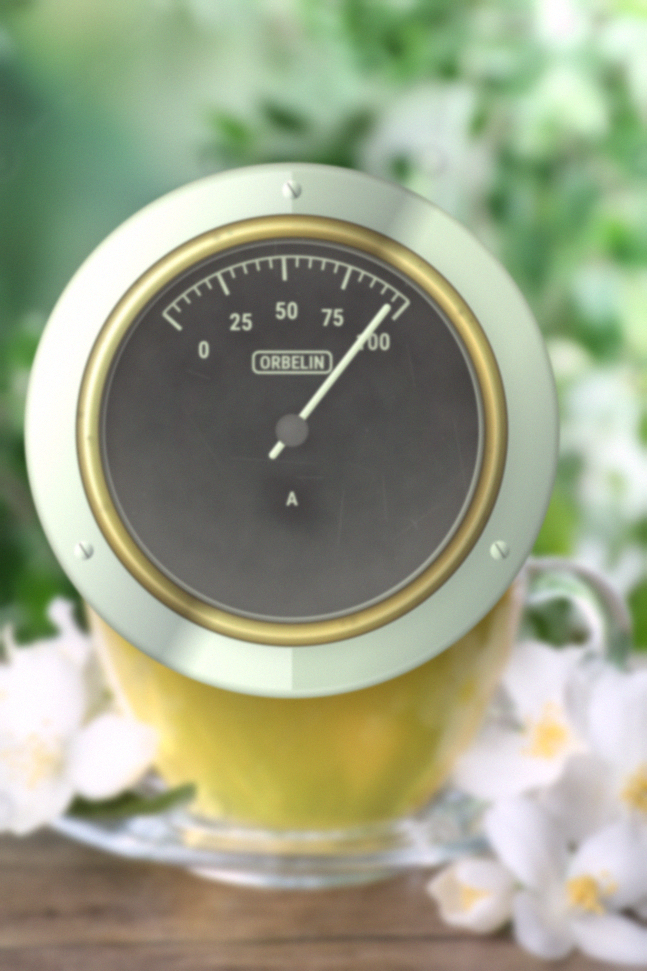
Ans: **95** A
